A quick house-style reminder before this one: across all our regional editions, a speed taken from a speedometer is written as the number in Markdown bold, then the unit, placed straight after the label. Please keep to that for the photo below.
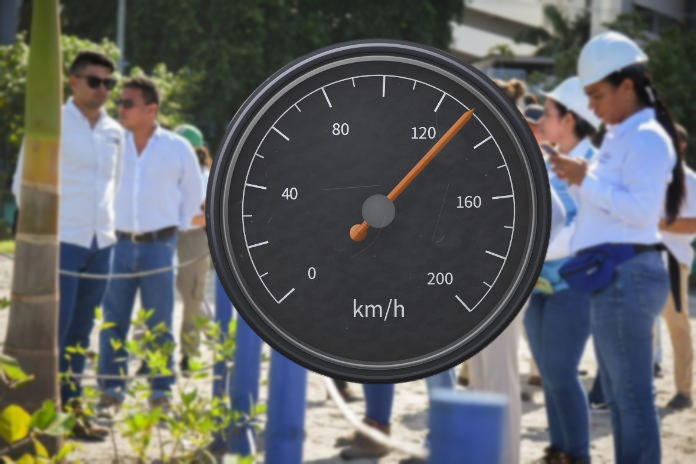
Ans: **130** km/h
